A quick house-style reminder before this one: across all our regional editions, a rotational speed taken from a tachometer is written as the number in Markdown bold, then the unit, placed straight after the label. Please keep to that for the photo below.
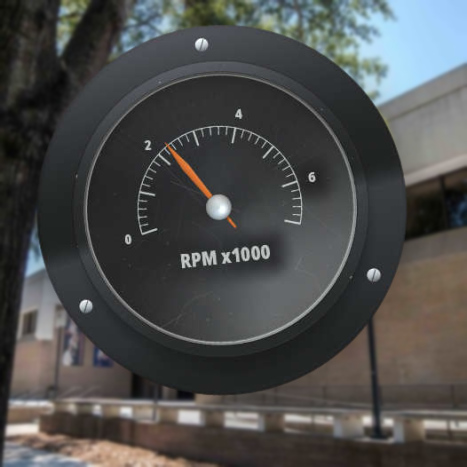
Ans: **2300** rpm
